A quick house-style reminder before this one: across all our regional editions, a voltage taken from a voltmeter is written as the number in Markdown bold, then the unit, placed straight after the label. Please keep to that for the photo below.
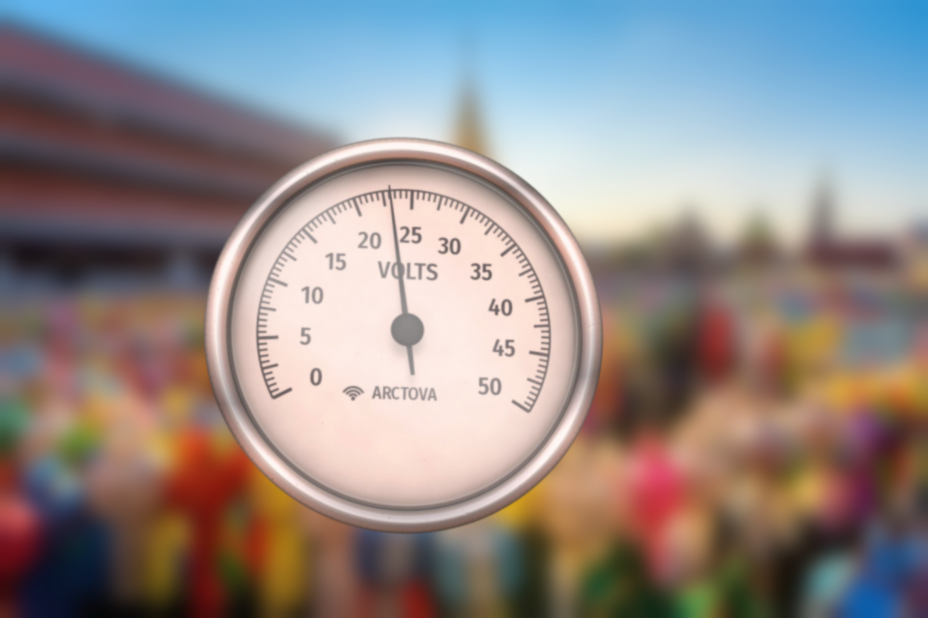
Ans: **23** V
